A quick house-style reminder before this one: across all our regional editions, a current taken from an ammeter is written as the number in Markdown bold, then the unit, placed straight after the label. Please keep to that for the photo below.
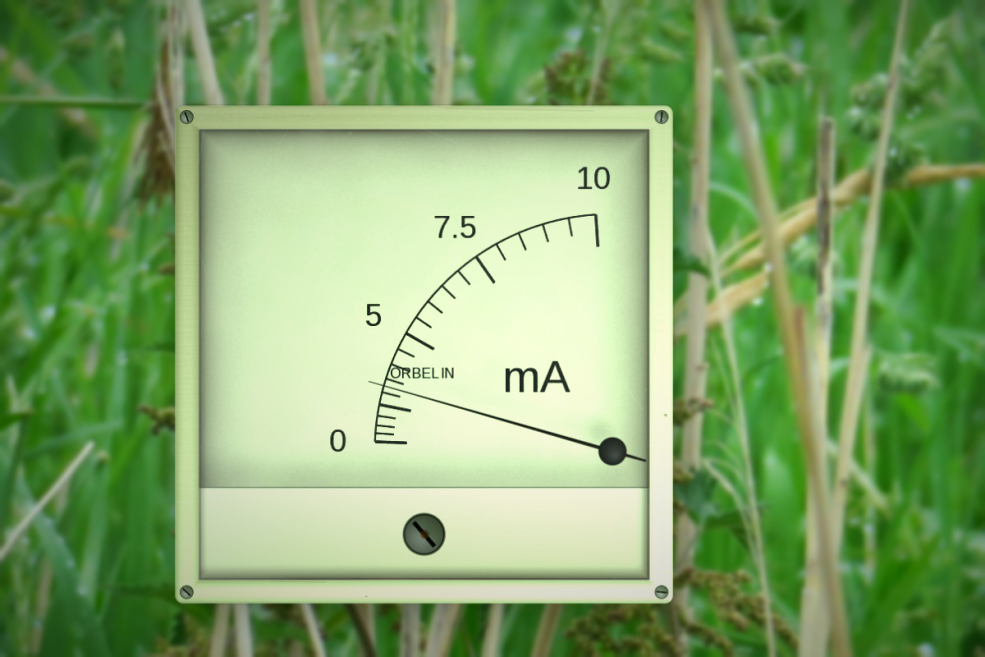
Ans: **3.25** mA
